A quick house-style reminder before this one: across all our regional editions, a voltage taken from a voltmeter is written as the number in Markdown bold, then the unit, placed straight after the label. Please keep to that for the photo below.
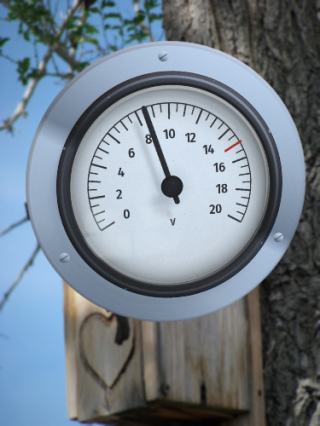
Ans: **8.5** V
